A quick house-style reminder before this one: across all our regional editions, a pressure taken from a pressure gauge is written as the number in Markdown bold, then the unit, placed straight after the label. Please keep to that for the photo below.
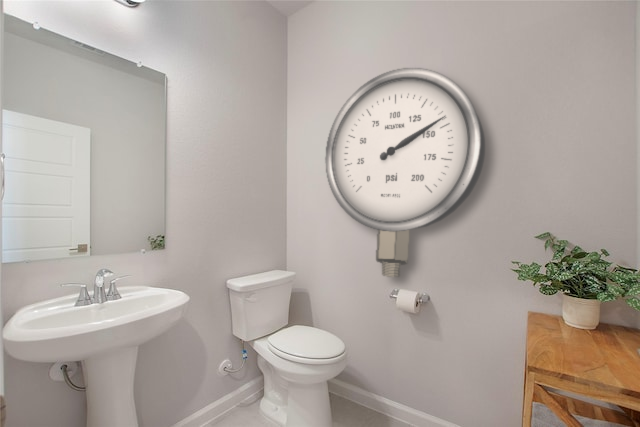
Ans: **145** psi
